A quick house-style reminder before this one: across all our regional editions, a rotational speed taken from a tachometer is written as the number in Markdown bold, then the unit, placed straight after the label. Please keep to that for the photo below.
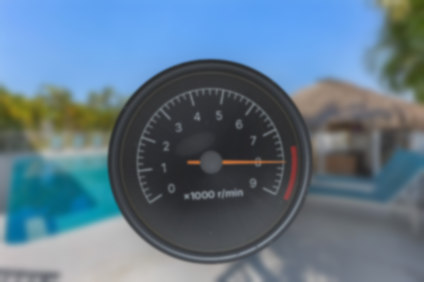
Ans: **8000** rpm
